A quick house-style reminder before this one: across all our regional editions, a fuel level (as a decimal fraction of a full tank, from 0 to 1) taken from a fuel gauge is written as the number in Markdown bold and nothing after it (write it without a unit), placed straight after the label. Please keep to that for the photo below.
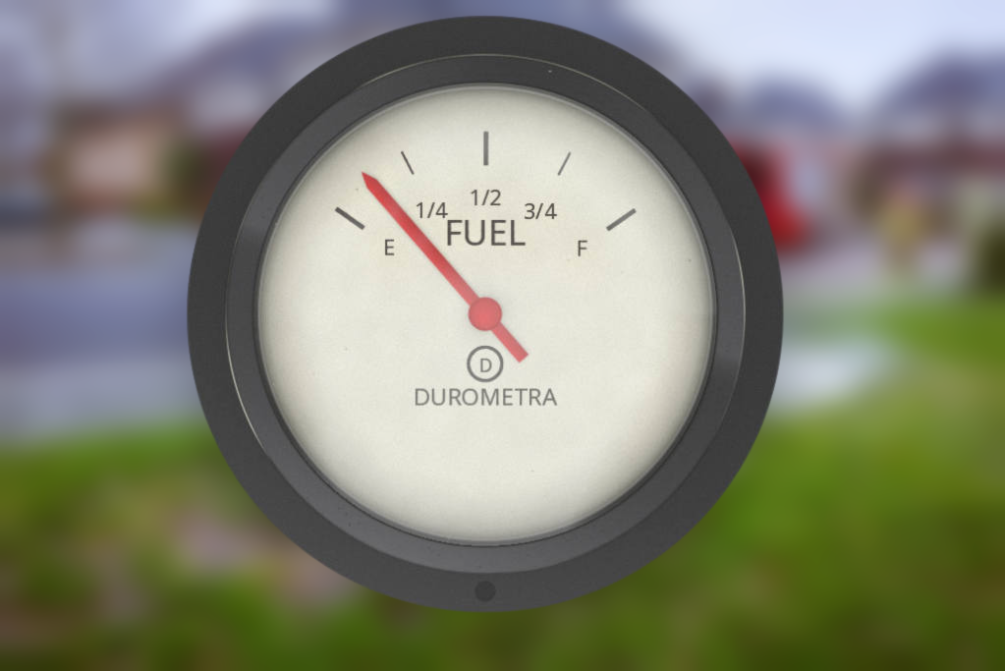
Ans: **0.125**
